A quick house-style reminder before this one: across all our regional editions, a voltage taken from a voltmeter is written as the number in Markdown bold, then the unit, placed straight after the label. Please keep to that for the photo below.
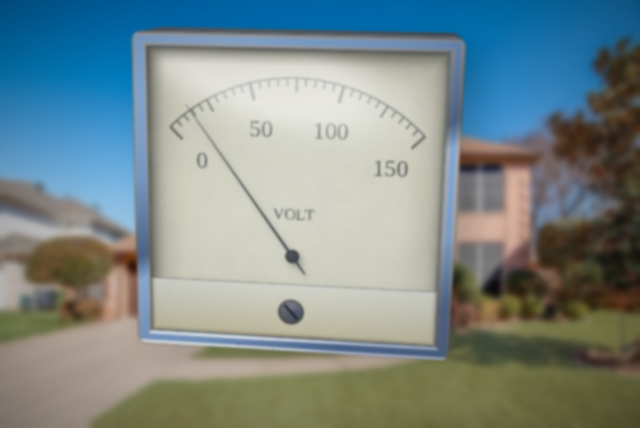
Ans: **15** V
